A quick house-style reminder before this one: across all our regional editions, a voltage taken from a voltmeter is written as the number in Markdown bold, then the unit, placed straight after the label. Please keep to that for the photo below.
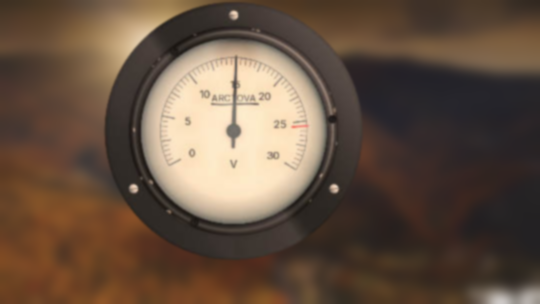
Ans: **15** V
